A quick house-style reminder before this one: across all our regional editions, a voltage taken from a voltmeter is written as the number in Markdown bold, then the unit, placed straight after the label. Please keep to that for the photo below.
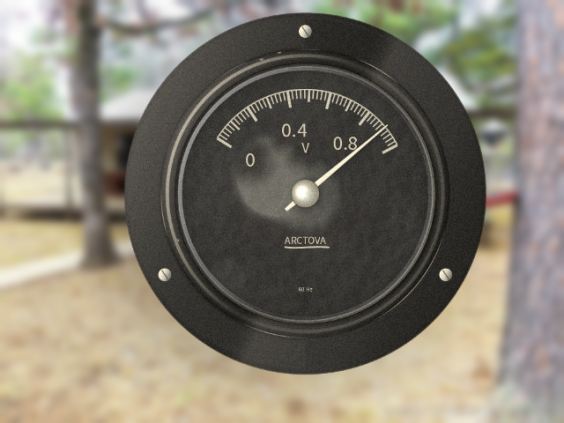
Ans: **0.9** V
